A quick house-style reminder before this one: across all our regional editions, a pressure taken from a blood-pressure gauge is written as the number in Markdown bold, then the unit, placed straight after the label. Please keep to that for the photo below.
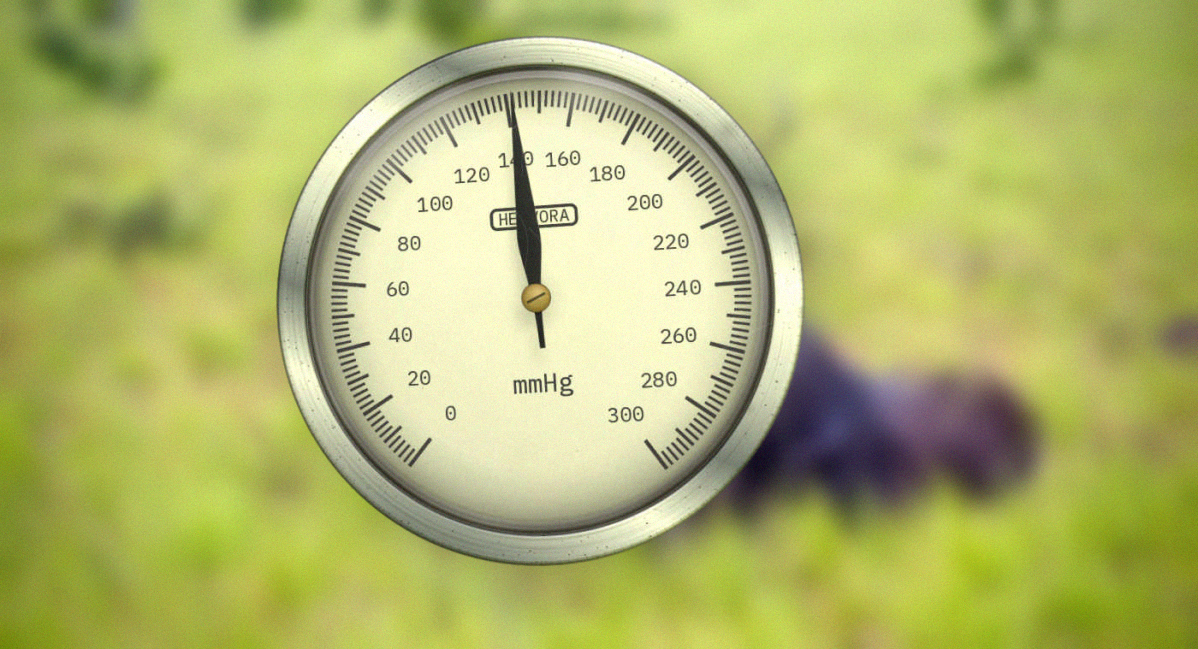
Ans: **142** mmHg
